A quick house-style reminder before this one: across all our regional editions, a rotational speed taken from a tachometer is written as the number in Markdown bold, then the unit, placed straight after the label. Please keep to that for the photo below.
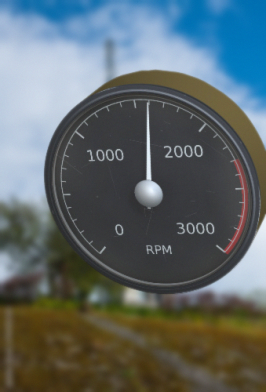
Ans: **1600** rpm
